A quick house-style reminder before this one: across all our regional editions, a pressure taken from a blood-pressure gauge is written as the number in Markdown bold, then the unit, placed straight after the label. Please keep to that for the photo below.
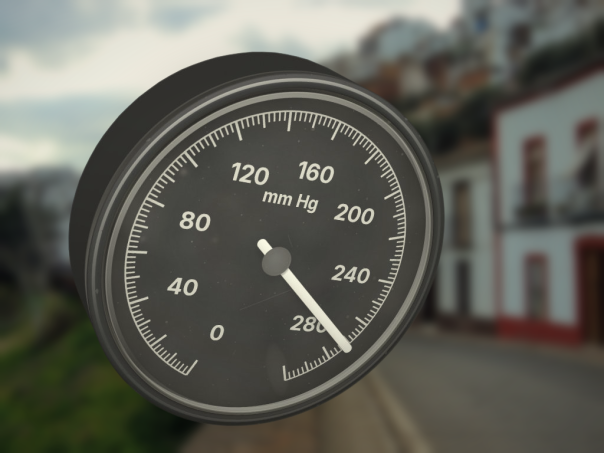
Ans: **272** mmHg
